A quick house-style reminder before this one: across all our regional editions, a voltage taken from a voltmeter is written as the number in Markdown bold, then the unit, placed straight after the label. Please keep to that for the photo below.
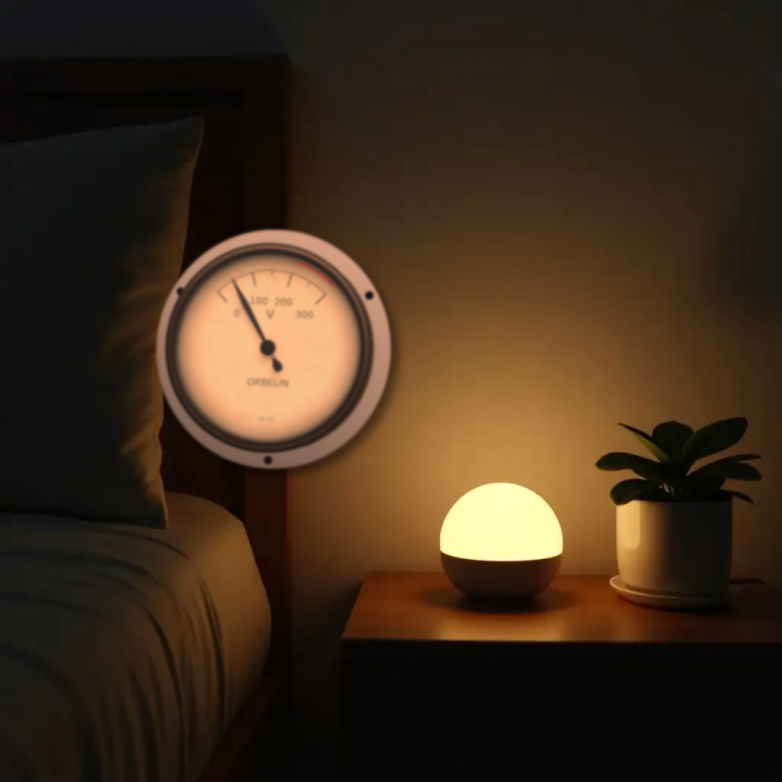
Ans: **50** V
